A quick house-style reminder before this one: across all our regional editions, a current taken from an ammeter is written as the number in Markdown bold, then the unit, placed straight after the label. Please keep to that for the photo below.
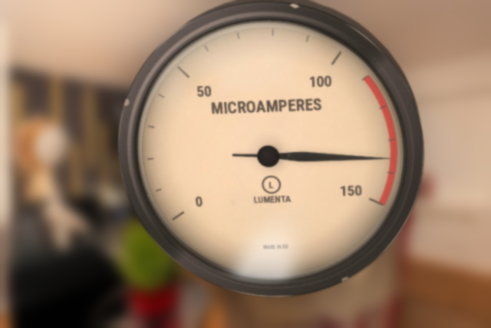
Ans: **135** µA
